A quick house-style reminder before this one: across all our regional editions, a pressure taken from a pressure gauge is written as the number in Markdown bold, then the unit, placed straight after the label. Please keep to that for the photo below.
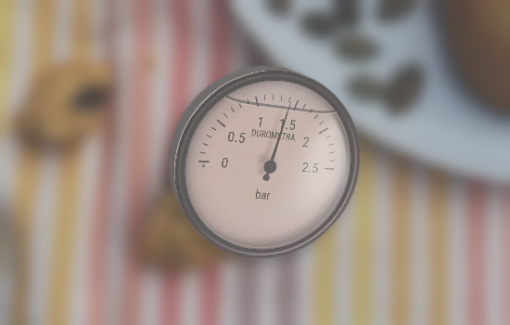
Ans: **1.4** bar
